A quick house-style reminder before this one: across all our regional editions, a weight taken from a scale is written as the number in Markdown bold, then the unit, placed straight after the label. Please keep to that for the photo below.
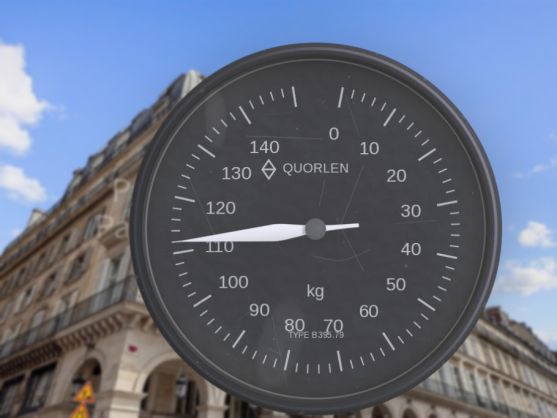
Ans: **112** kg
